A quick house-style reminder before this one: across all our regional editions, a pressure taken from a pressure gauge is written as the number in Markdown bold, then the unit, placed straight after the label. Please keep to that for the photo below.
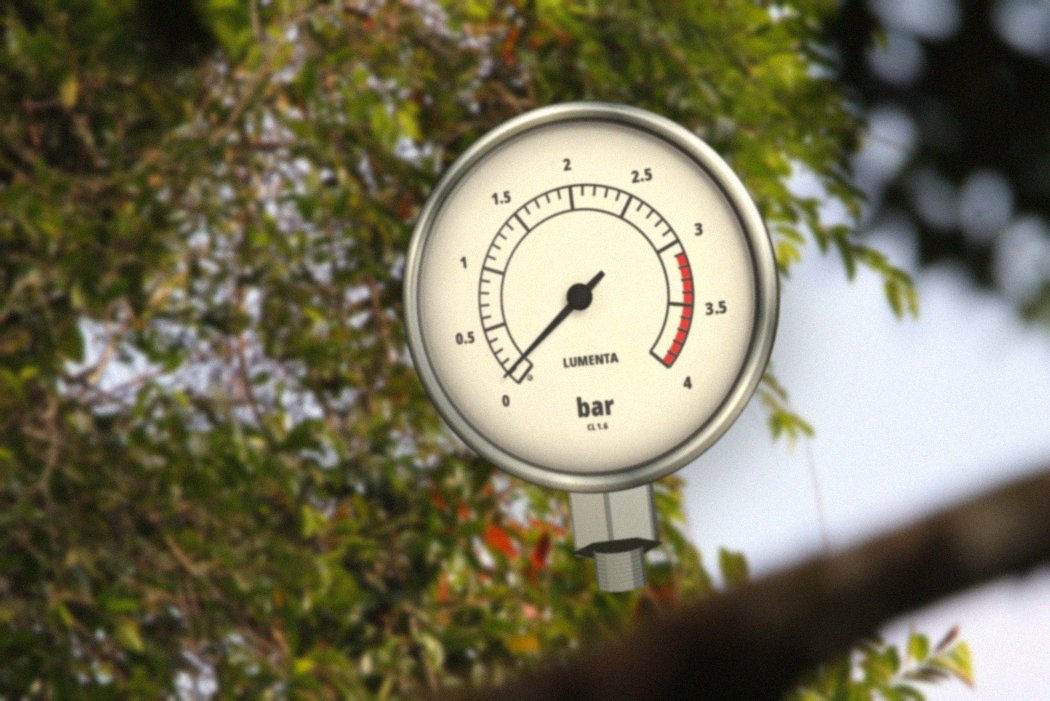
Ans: **0.1** bar
